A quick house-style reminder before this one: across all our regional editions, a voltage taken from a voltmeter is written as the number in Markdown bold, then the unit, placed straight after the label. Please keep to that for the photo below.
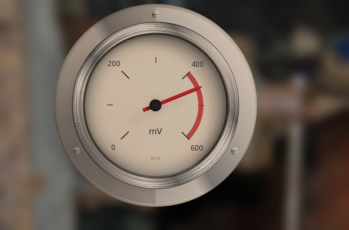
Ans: **450** mV
